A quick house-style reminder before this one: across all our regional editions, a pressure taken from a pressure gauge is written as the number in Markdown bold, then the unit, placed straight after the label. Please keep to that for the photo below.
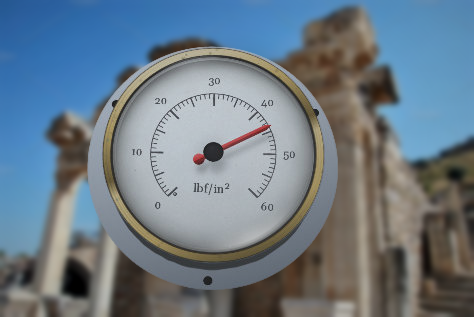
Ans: **44** psi
